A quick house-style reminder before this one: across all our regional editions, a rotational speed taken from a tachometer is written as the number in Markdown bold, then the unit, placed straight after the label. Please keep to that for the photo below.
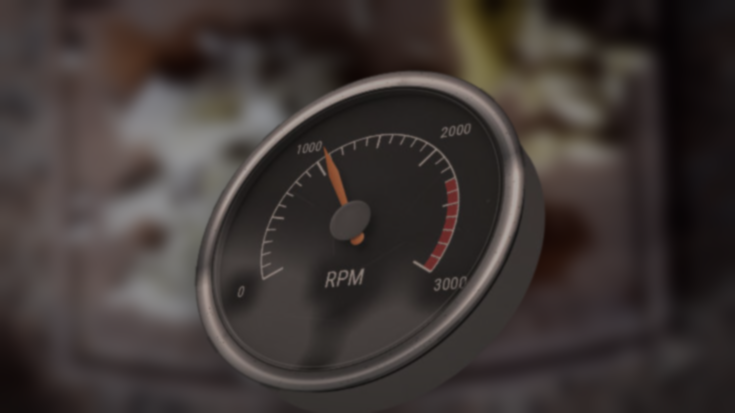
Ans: **1100** rpm
